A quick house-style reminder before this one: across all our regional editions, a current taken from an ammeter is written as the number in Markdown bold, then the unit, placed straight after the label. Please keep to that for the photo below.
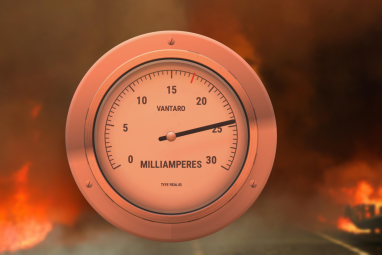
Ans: **24.5** mA
